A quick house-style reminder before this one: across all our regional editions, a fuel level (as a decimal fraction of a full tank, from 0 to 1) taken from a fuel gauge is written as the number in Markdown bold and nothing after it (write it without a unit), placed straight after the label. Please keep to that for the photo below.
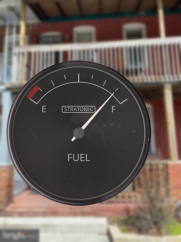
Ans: **0.875**
